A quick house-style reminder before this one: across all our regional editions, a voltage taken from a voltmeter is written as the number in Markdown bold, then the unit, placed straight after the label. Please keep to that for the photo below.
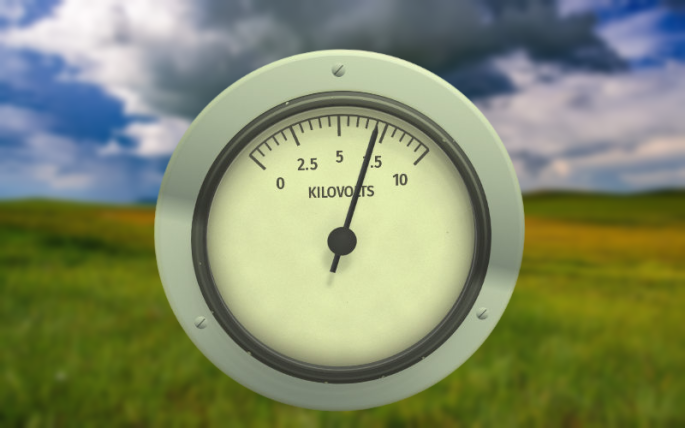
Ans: **7** kV
